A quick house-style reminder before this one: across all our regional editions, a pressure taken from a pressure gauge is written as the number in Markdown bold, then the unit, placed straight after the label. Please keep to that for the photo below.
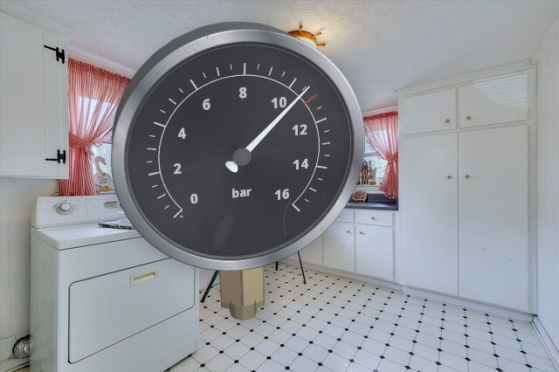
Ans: **10.5** bar
